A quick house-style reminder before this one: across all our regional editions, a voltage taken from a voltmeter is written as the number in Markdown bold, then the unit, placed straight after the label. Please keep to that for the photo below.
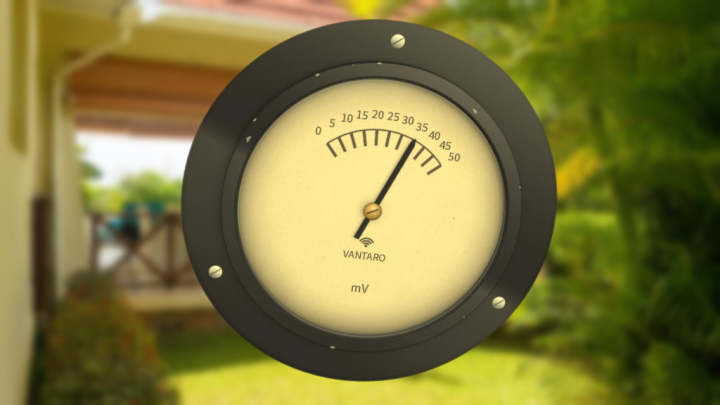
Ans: **35** mV
